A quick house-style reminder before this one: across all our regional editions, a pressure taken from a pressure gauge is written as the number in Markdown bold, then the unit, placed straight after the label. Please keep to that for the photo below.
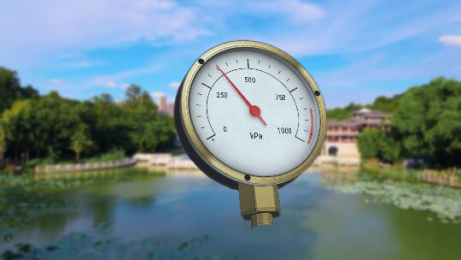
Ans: **350** kPa
